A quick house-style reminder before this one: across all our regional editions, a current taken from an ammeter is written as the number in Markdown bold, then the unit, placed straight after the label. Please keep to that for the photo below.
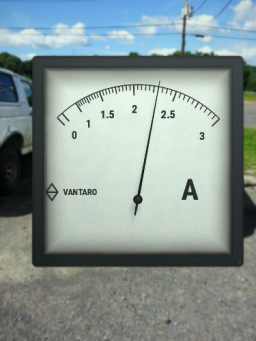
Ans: **2.3** A
